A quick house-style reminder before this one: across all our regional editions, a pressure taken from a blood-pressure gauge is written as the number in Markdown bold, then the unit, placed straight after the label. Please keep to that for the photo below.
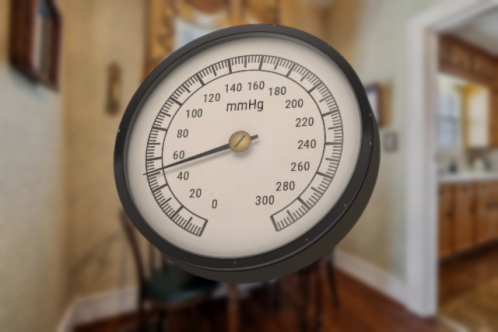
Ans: **50** mmHg
